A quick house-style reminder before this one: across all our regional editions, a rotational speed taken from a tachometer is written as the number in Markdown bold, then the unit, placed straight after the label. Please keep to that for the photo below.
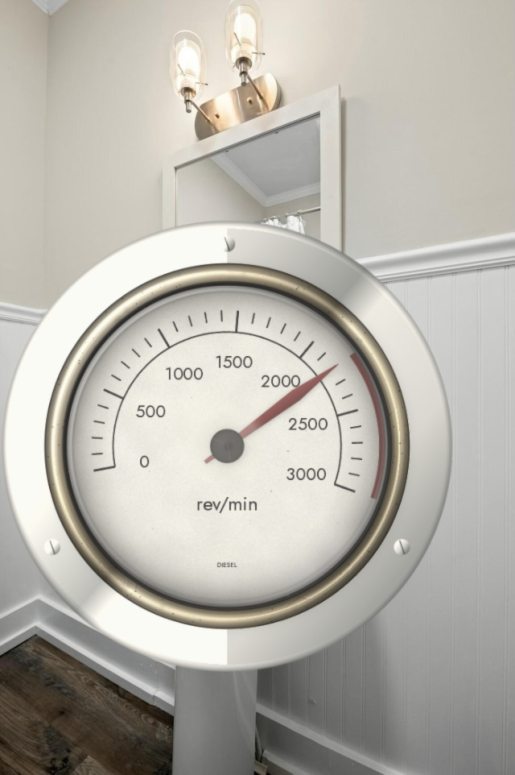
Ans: **2200** rpm
